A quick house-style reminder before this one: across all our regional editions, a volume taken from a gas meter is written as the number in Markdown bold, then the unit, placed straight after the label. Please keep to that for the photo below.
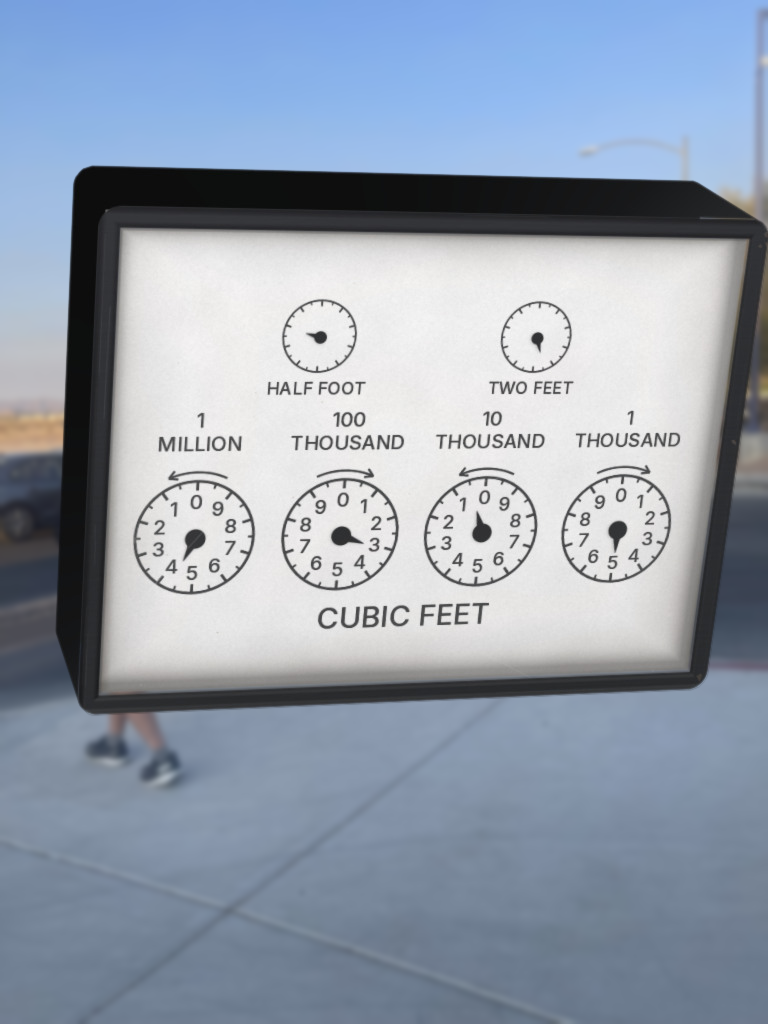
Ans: **430500** ft³
